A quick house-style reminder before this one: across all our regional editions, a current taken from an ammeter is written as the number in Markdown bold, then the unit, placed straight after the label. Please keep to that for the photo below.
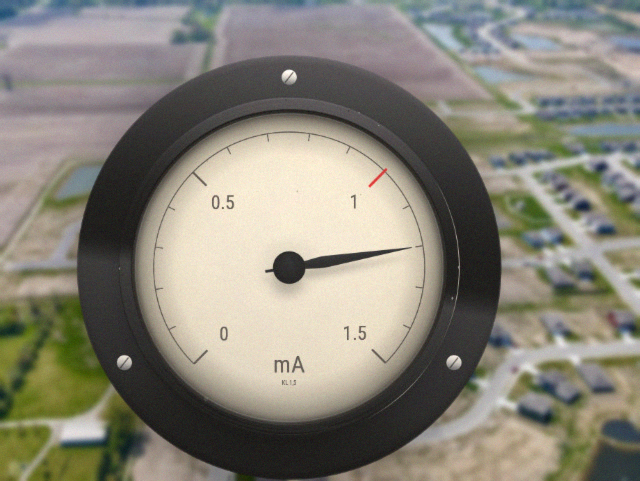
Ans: **1.2** mA
